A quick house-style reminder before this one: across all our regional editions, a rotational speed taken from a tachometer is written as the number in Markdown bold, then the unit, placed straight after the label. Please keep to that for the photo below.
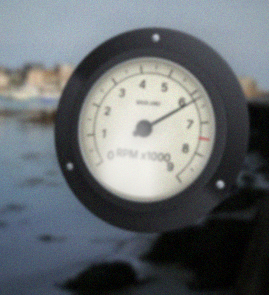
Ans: **6250** rpm
